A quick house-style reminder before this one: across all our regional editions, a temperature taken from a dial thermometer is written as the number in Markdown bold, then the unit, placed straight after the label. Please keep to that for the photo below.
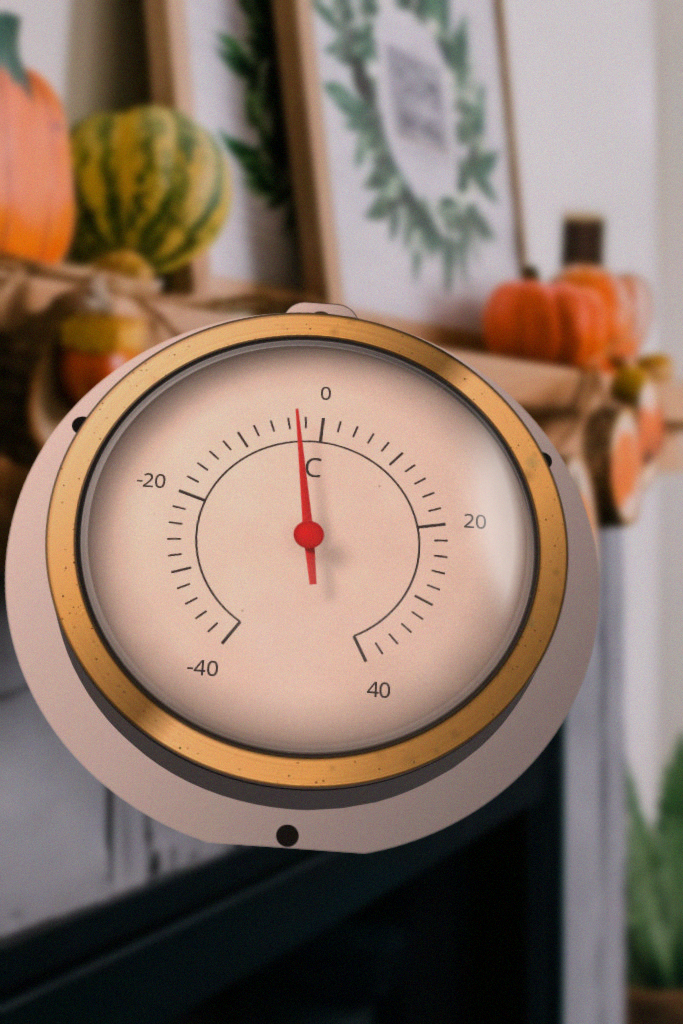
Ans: **-3** °C
